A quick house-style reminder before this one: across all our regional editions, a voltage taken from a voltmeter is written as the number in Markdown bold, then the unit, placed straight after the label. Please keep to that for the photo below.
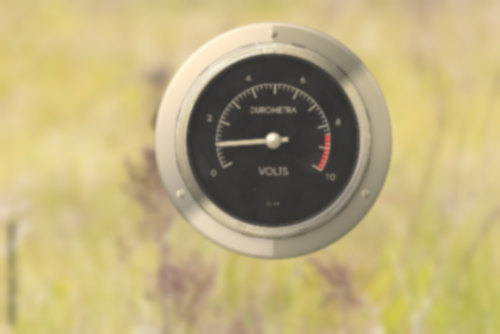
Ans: **1** V
